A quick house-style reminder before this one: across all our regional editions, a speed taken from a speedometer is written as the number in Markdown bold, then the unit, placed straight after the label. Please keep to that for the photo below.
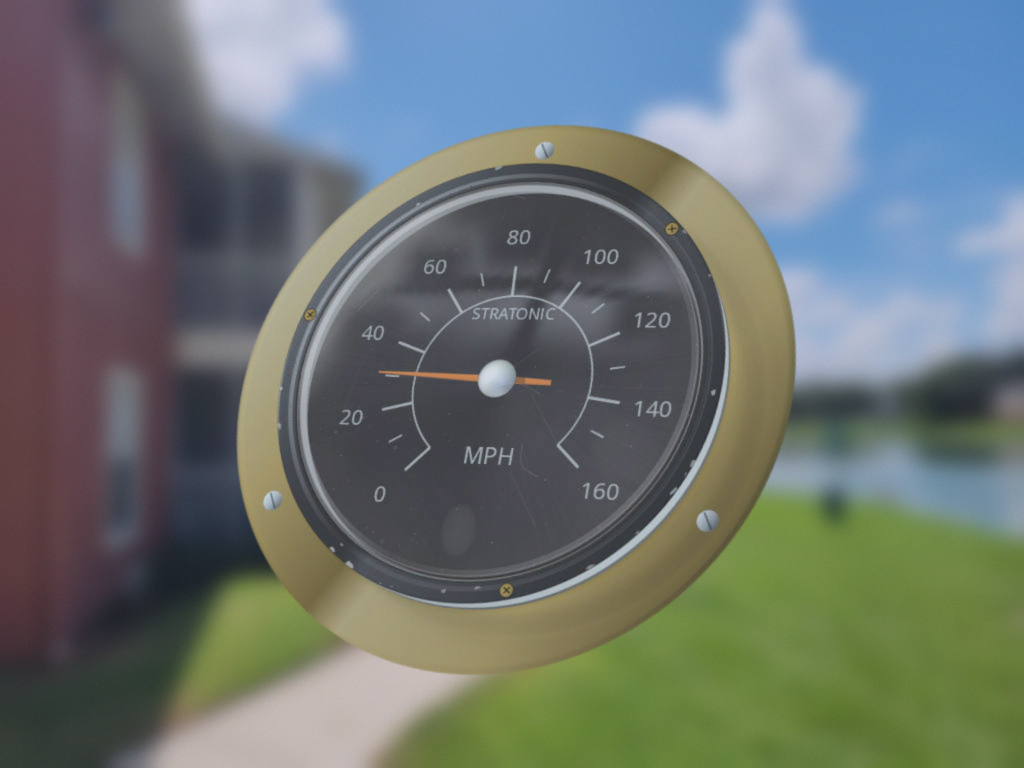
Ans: **30** mph
